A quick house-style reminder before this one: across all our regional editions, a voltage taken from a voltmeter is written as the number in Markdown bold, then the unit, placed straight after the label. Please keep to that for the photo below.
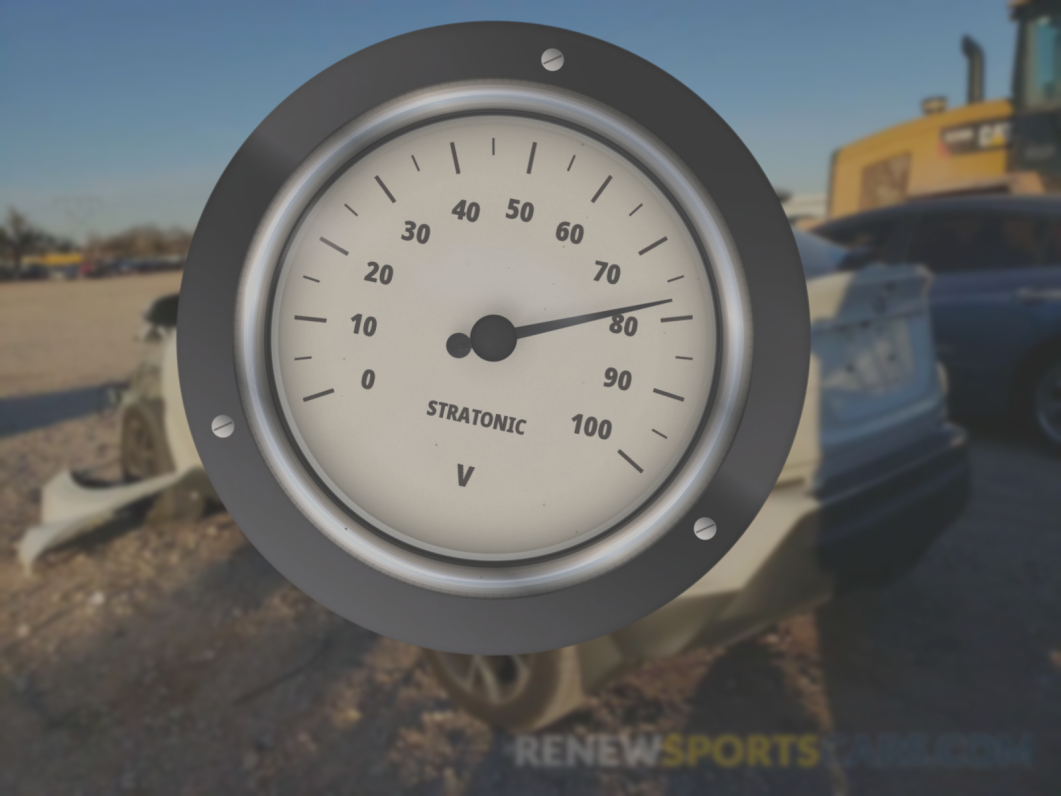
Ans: **77.5** V
